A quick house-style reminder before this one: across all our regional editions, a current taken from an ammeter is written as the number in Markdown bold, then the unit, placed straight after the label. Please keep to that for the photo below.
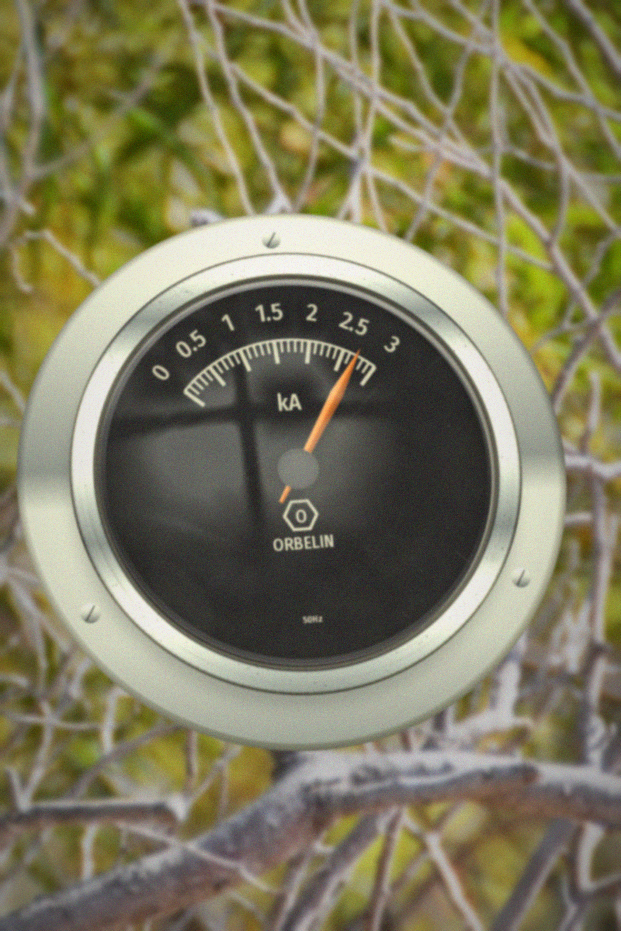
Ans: **2.7** kA
